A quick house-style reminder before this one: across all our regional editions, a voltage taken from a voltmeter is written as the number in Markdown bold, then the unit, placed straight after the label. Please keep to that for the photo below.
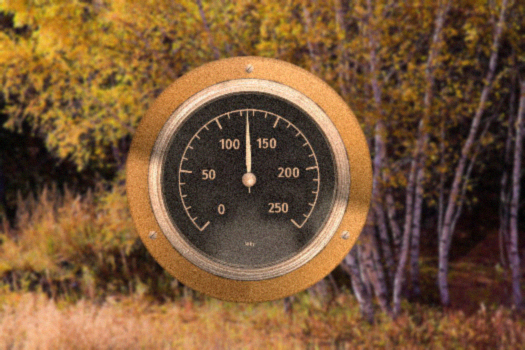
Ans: **125** V
